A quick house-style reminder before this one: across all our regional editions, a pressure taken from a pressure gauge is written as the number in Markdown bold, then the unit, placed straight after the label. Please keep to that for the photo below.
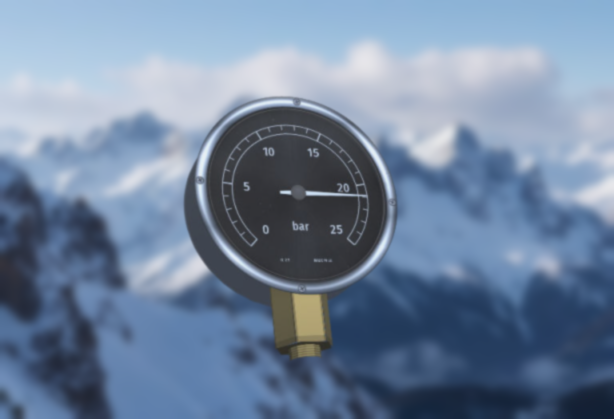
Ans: **21** bar
